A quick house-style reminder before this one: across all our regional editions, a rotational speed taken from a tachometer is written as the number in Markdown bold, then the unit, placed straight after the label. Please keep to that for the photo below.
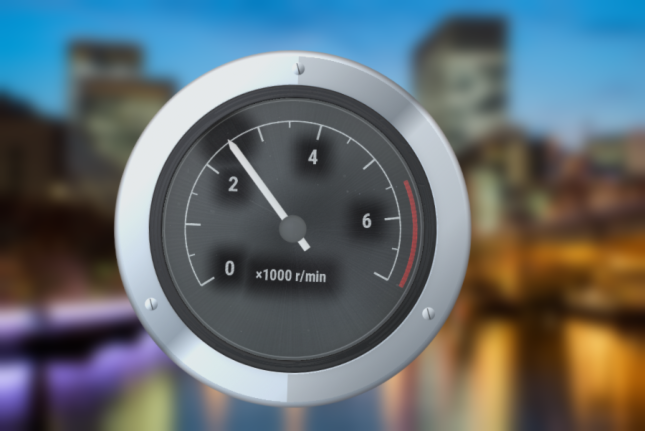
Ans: **2500** rpm
